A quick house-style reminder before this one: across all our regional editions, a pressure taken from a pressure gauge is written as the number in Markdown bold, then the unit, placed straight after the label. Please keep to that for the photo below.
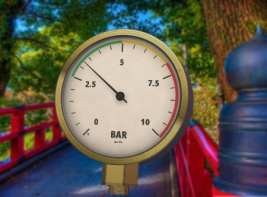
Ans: **3.25** bar
